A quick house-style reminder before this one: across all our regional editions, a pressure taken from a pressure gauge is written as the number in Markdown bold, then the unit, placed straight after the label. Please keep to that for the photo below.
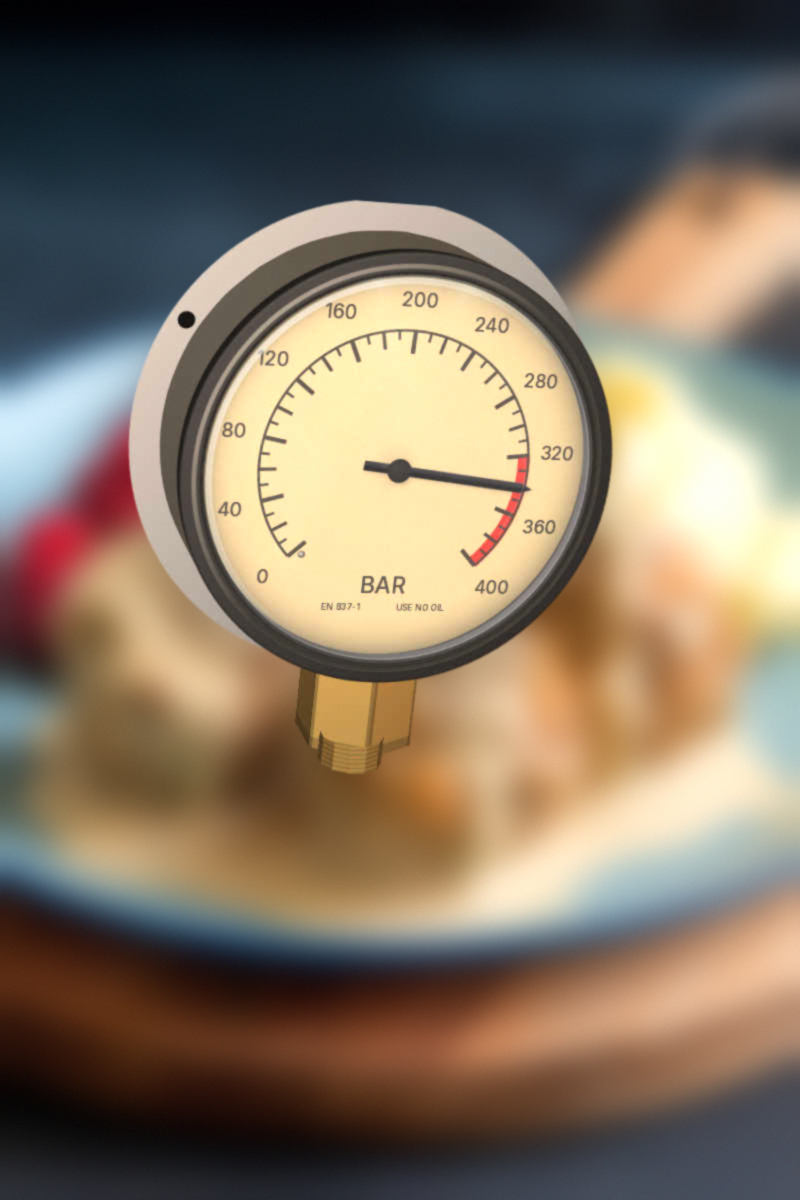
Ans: **340** bar
